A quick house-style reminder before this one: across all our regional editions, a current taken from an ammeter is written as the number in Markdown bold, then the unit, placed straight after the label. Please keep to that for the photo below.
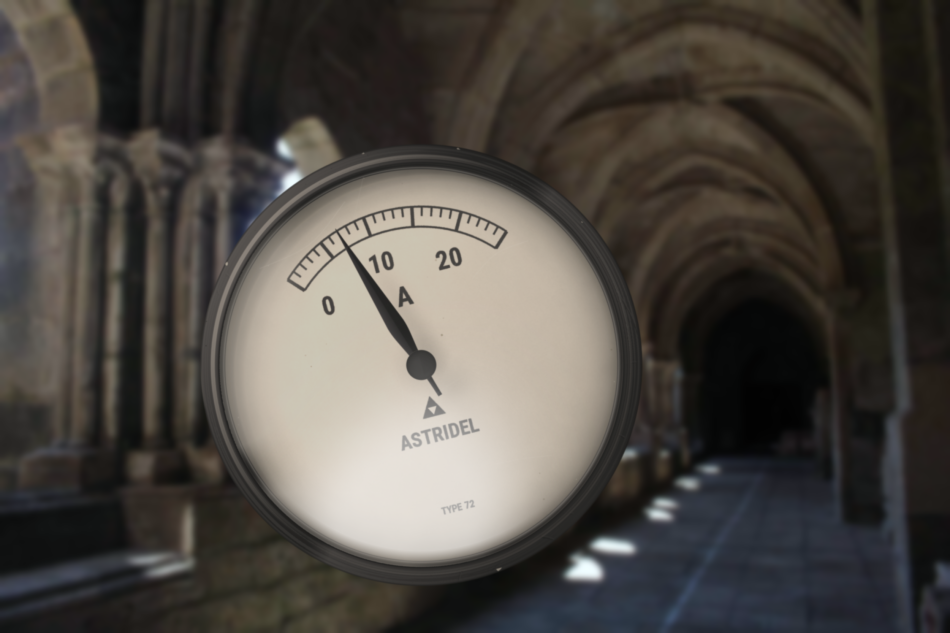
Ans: **7** A
